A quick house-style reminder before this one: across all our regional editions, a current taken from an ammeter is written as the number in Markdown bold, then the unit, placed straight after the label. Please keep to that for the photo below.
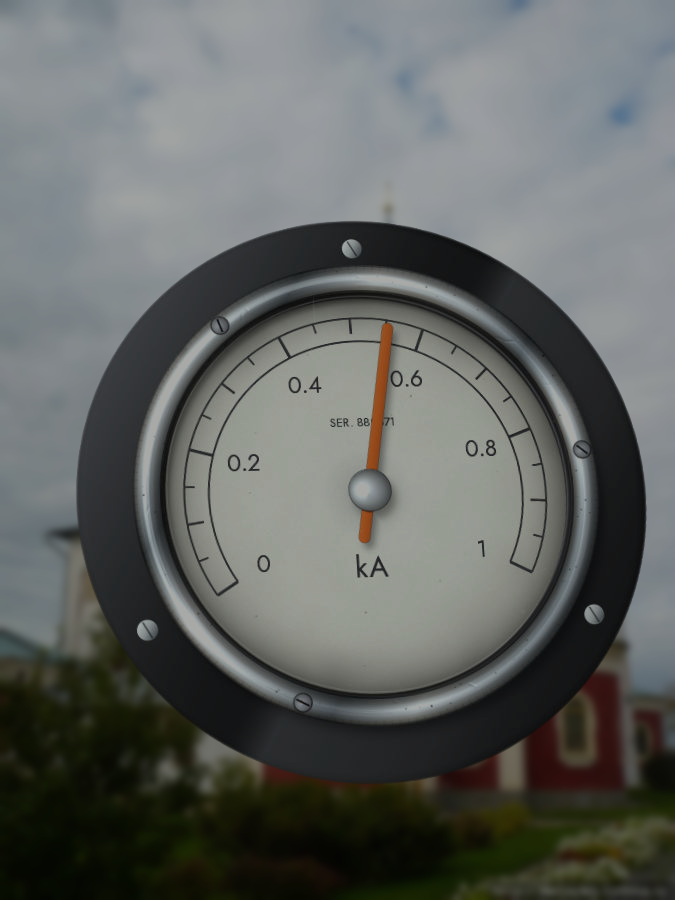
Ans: **0.55** kA
